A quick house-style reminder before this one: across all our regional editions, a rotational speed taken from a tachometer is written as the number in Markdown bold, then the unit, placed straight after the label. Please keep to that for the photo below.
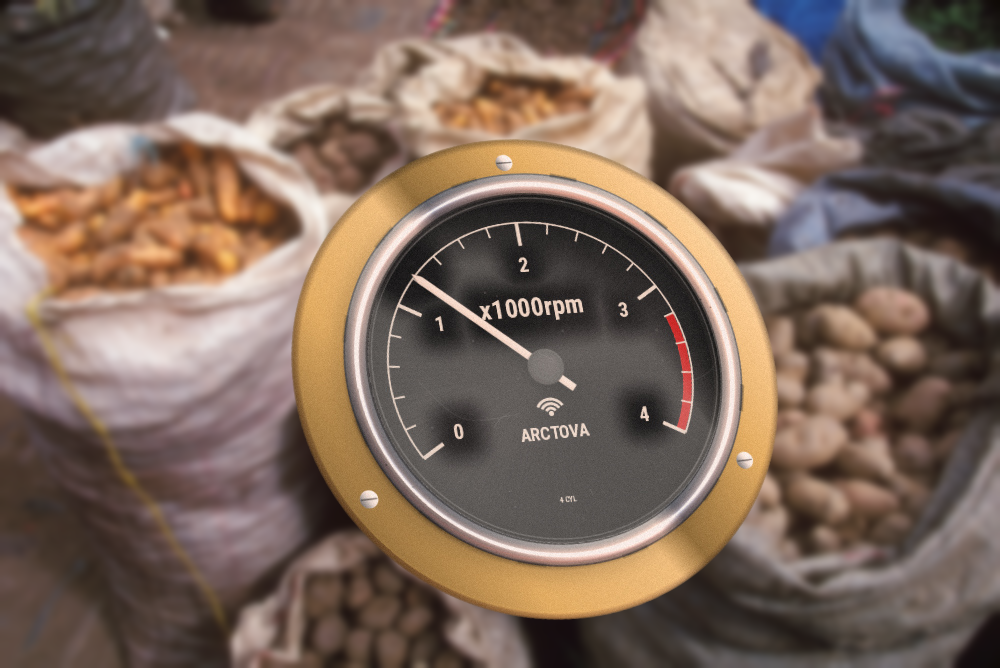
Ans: **1200** rpm
